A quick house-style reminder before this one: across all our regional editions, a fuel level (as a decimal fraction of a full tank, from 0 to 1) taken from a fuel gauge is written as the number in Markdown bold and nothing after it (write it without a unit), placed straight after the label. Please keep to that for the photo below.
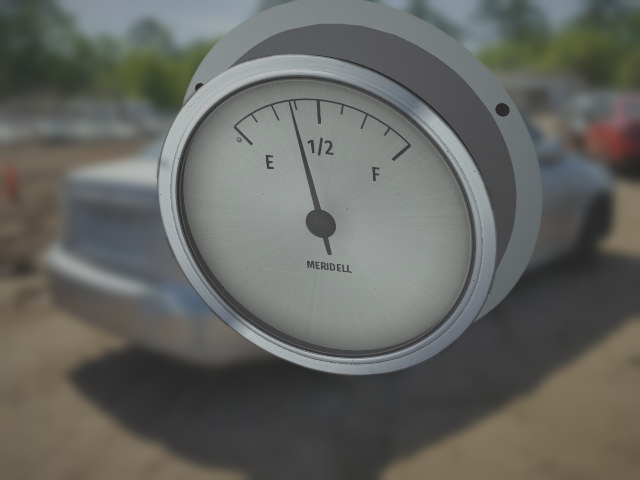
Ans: **0.375**
